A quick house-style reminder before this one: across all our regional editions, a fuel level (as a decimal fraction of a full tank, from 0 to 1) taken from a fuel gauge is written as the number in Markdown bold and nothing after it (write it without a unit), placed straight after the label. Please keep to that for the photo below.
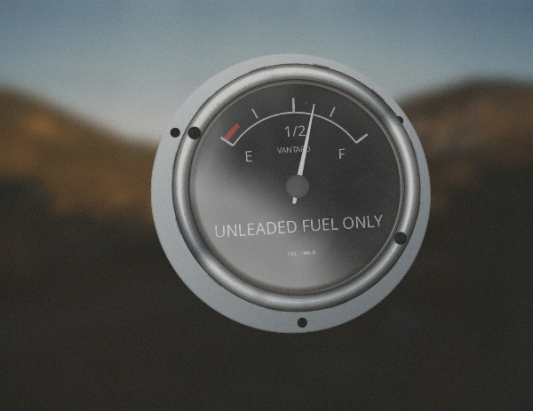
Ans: **0.625**
